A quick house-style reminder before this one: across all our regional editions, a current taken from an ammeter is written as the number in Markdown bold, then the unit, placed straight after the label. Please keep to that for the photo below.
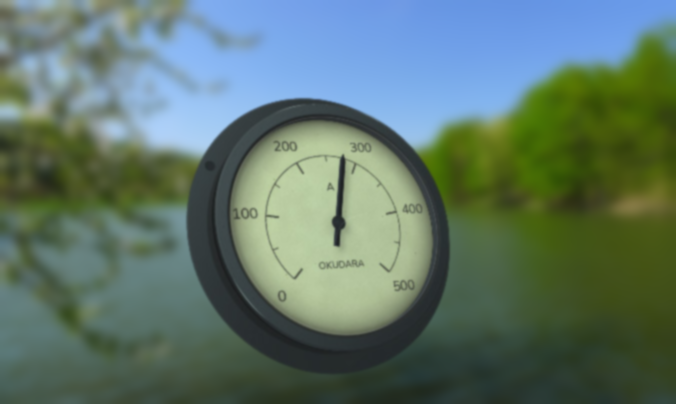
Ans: **275** A
